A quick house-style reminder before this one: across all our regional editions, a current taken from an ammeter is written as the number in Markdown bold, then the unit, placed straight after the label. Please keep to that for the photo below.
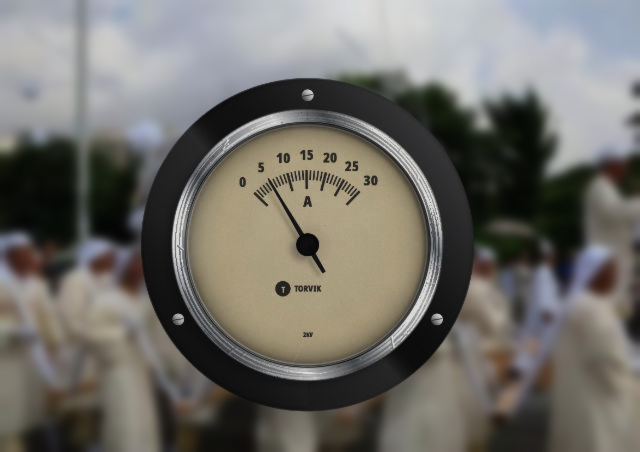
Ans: **5** A
